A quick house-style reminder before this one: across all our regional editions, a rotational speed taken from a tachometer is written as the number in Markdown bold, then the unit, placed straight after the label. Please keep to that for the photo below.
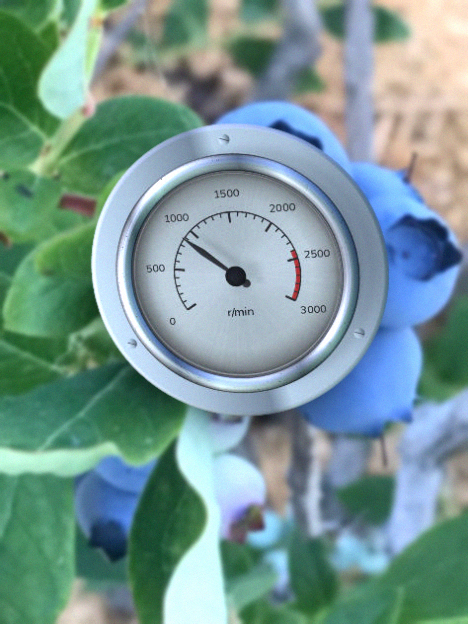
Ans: **900** rpm
